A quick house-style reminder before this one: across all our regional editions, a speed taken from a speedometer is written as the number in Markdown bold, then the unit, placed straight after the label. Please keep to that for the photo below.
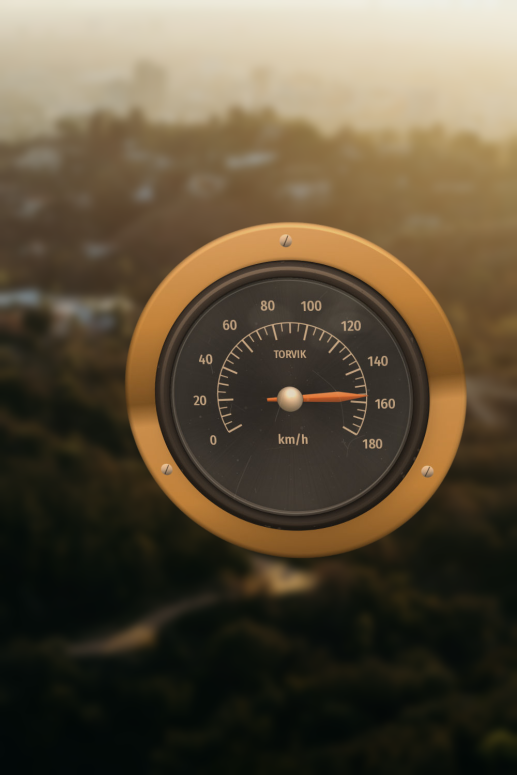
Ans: **155** km/h
